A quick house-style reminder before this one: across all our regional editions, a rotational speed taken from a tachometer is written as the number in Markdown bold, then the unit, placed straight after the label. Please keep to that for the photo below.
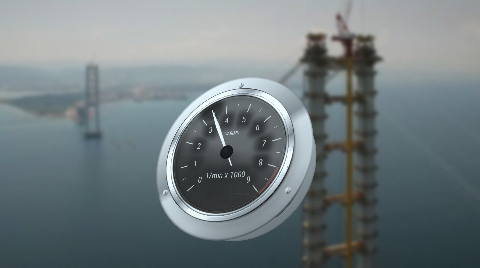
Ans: **3500** rpm
